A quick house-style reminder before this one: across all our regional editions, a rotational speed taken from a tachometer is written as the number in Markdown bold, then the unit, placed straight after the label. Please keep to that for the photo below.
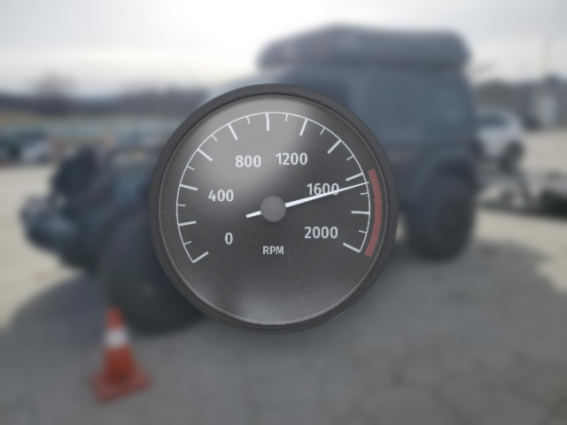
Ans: **1650** rpm
